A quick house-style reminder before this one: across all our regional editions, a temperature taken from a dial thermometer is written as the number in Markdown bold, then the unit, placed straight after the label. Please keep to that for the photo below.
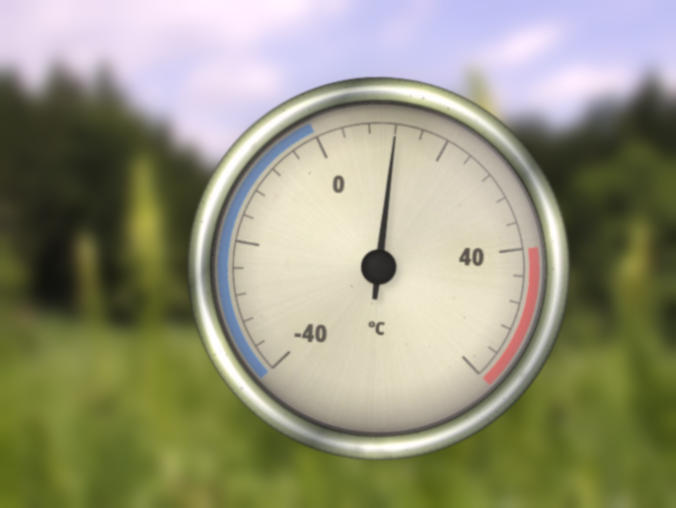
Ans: **12** °C
